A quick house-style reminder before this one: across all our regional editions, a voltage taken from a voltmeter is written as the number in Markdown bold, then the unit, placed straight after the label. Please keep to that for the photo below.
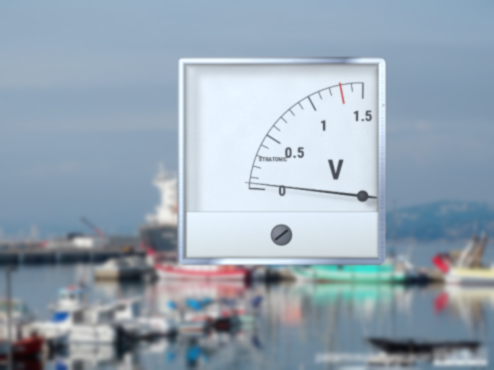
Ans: **0.05** V
